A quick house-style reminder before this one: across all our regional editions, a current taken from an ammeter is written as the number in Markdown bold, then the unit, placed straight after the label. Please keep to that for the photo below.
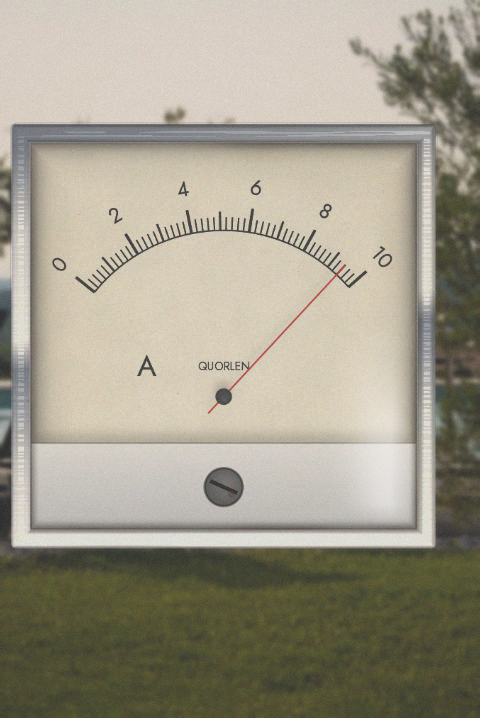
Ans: **9.4** A
